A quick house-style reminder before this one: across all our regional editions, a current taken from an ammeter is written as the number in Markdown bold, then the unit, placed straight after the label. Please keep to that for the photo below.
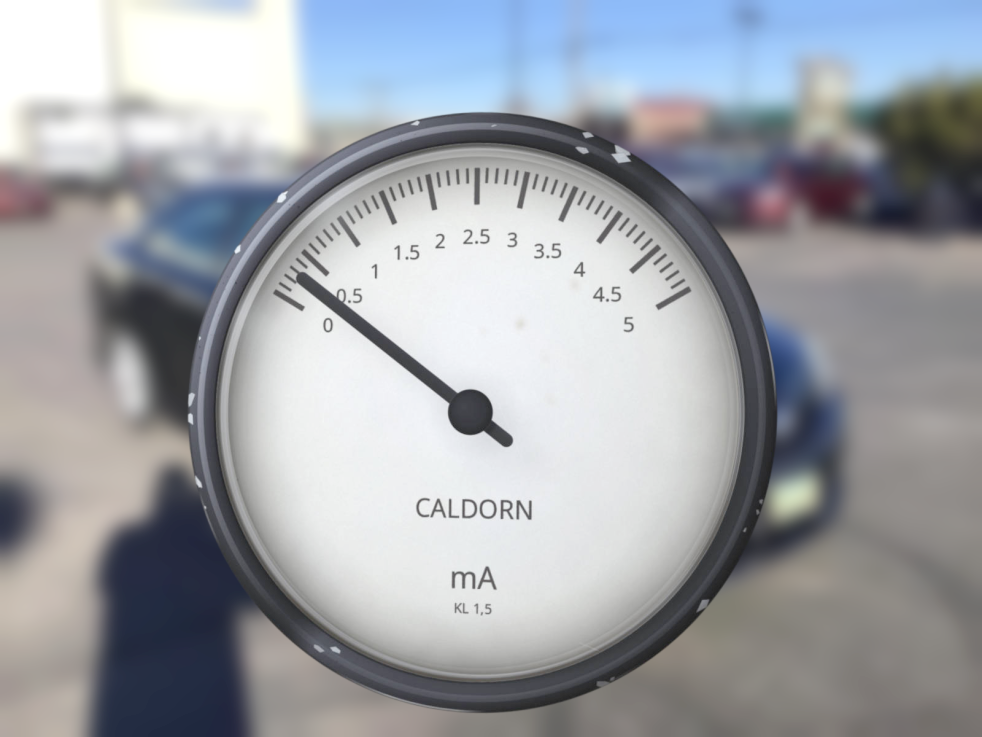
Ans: **0.3** mA
